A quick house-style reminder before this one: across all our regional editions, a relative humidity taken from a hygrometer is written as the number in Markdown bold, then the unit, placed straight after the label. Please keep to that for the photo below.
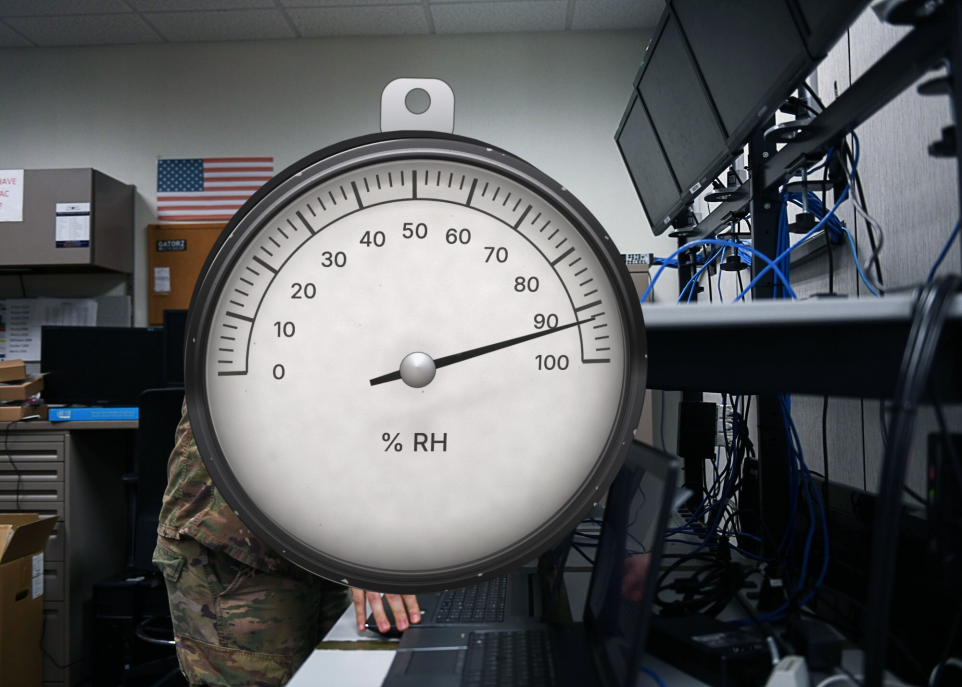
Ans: **92** %
